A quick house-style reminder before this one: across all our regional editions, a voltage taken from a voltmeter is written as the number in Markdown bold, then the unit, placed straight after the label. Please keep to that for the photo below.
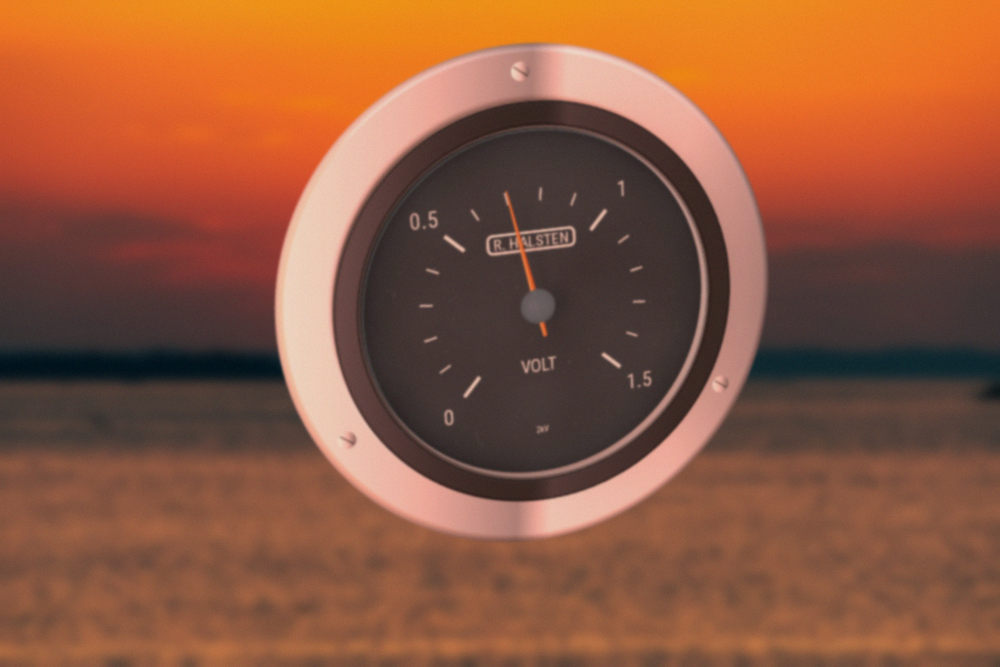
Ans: **0.7** V
